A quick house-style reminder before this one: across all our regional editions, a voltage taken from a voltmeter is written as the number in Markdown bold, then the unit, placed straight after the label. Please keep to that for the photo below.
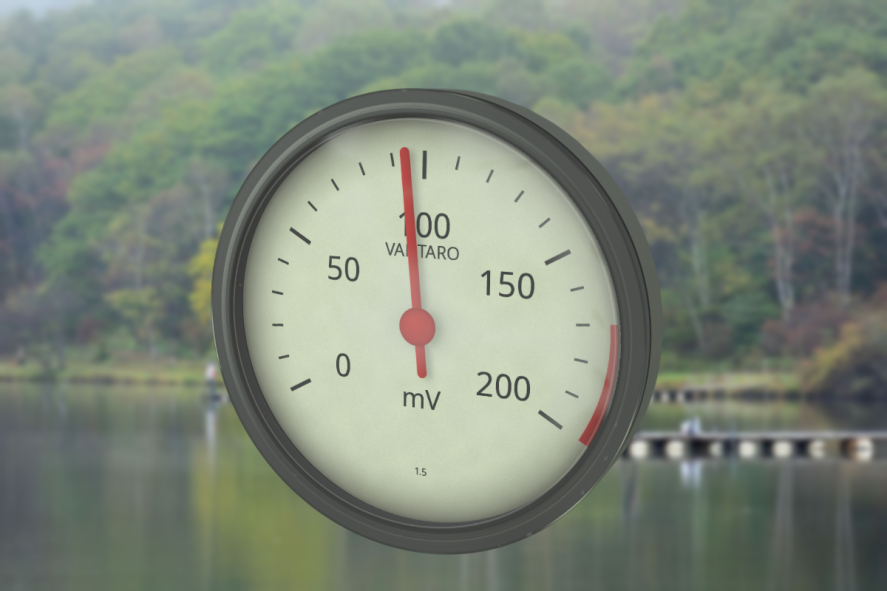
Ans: **95** mV
